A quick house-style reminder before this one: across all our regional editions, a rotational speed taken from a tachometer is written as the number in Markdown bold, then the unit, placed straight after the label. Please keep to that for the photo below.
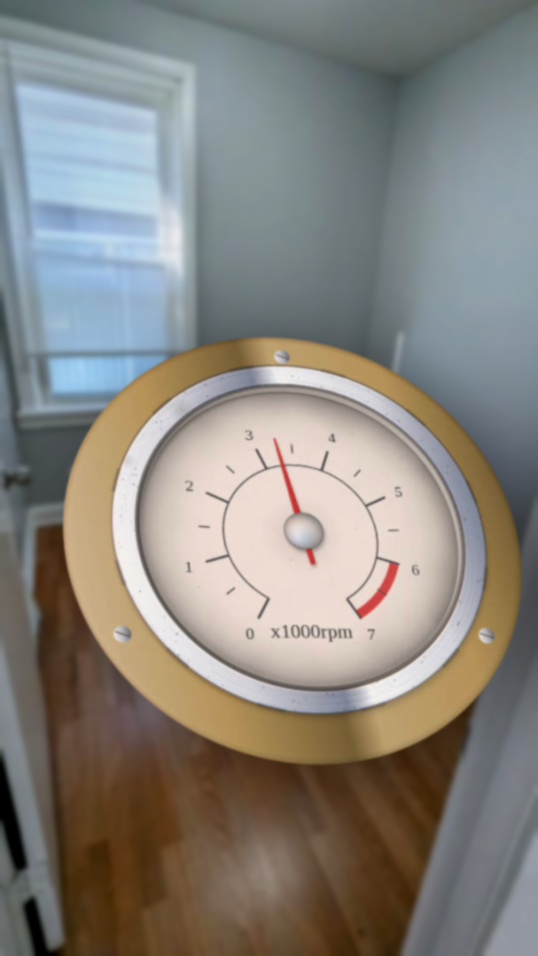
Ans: **3250** rpm
